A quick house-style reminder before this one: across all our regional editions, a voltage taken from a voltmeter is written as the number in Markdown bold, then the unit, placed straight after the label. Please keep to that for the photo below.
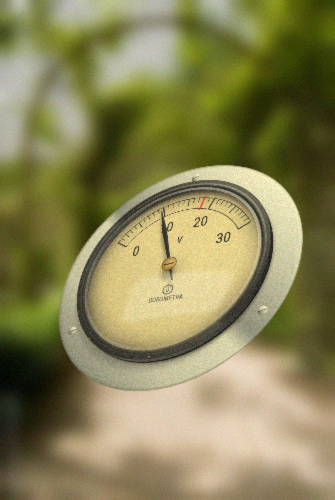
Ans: **10** V
